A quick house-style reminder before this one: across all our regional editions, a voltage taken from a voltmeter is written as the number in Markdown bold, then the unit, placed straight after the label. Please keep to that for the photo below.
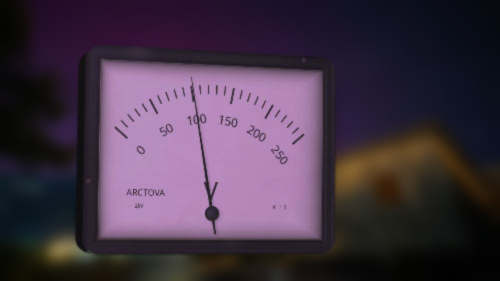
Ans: **100** V
